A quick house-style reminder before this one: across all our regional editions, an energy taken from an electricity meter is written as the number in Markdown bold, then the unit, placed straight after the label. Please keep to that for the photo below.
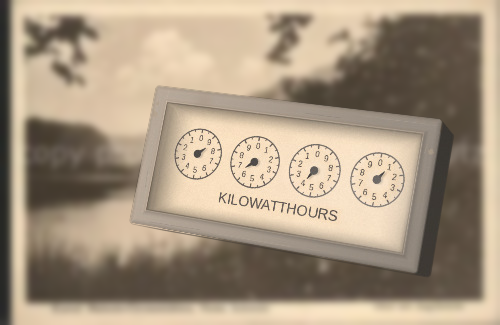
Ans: **8641** kWh
